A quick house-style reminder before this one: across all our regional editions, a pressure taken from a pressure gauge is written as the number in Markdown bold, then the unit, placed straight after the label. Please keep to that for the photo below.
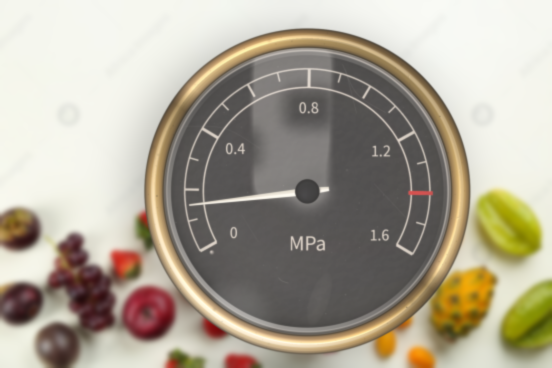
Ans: **0.15** MPa
